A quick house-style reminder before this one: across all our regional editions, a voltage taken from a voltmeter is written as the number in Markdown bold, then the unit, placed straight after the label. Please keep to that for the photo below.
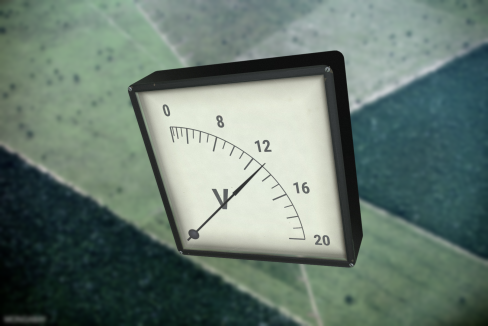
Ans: **13** V
